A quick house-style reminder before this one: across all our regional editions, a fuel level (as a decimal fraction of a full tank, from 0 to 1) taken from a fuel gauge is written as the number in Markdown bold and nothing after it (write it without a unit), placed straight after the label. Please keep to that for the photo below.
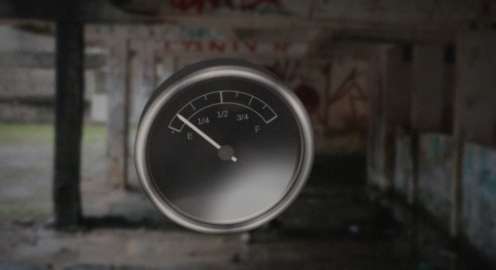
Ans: **0.125**
